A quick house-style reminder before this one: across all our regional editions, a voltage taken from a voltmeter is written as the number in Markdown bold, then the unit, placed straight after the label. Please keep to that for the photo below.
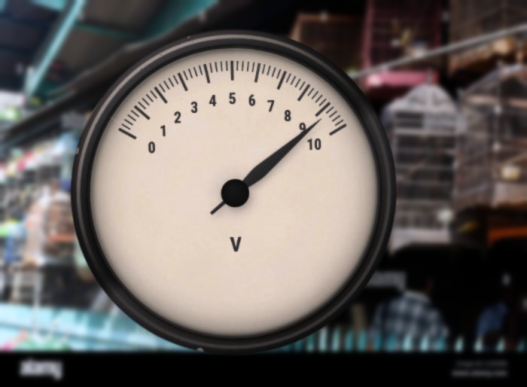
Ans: **9.2** V
